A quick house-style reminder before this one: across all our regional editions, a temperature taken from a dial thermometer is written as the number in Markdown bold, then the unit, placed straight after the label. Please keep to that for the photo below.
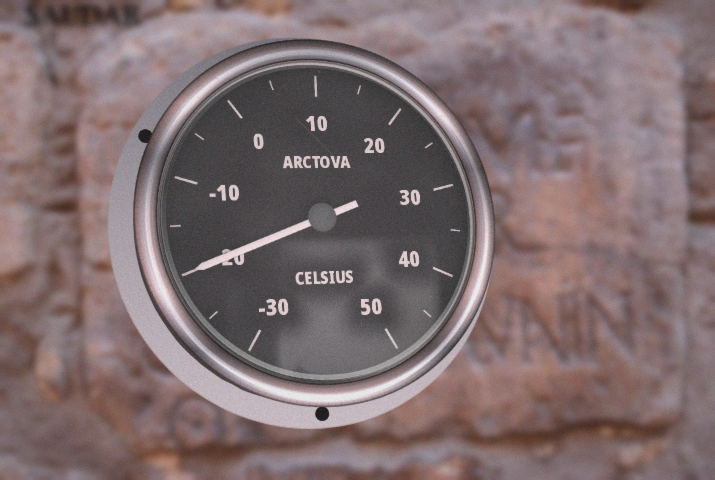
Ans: **-20** °C
